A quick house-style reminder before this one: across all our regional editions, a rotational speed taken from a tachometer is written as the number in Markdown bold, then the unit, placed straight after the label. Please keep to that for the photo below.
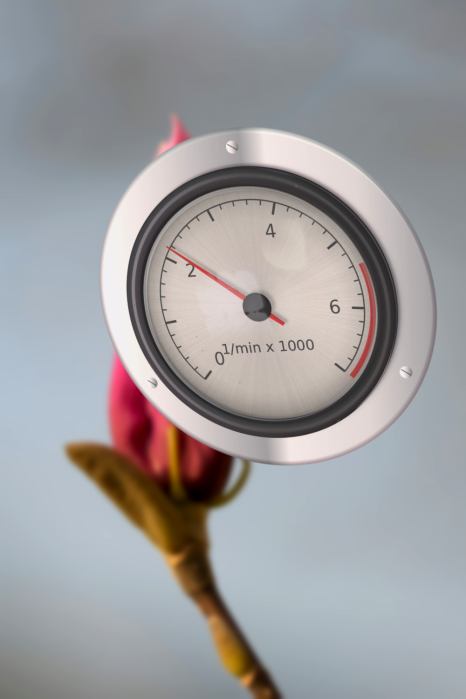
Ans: **2200** rpm
